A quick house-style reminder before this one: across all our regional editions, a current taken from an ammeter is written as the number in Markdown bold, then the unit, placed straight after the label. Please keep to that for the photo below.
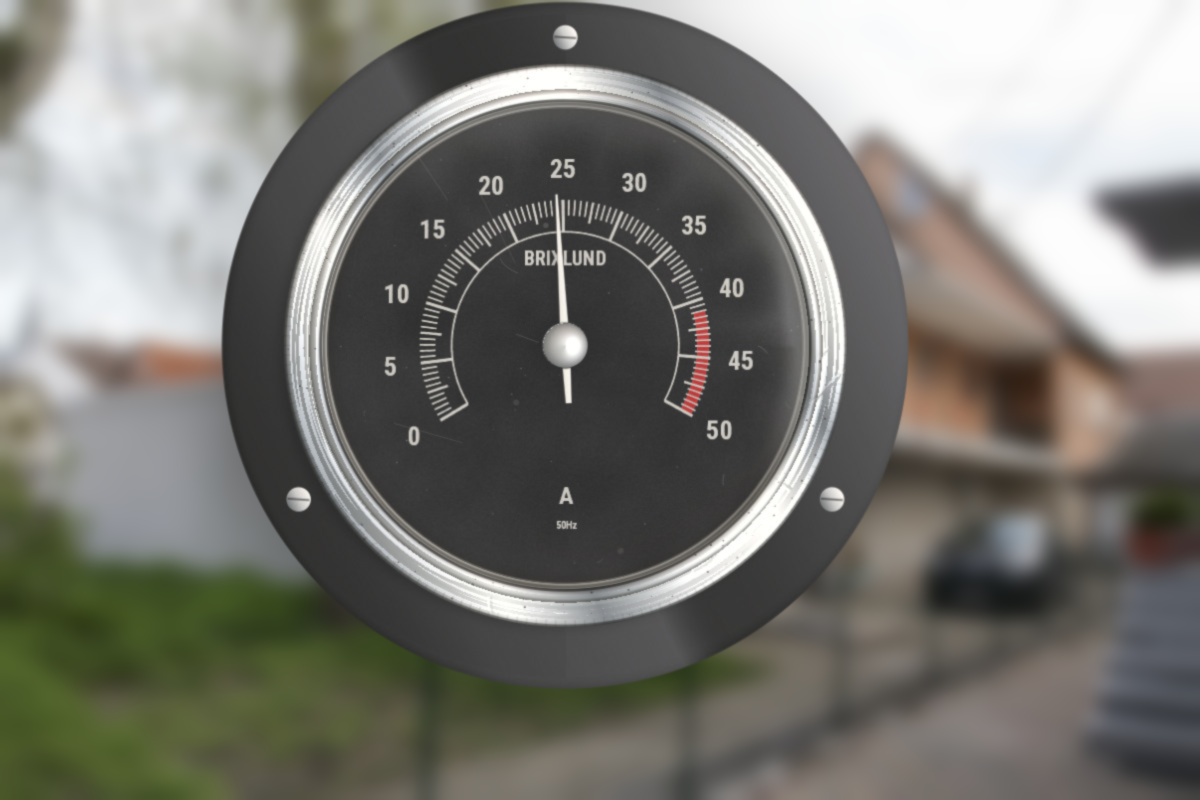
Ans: **24.5** A
